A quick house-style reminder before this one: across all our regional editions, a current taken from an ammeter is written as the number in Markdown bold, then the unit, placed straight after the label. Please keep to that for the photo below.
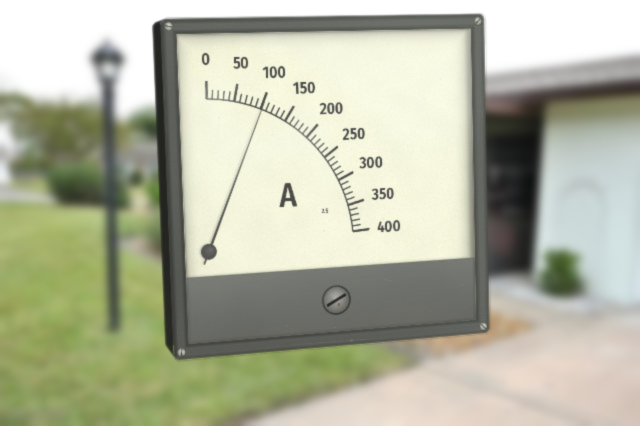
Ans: **100** A
